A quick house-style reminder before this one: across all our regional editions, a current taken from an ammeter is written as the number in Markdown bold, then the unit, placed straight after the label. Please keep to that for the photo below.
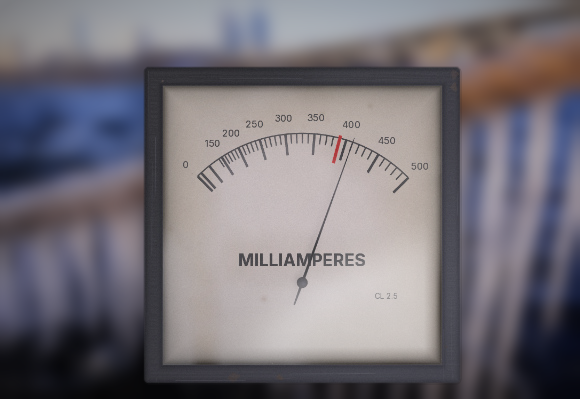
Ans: **410** mA
